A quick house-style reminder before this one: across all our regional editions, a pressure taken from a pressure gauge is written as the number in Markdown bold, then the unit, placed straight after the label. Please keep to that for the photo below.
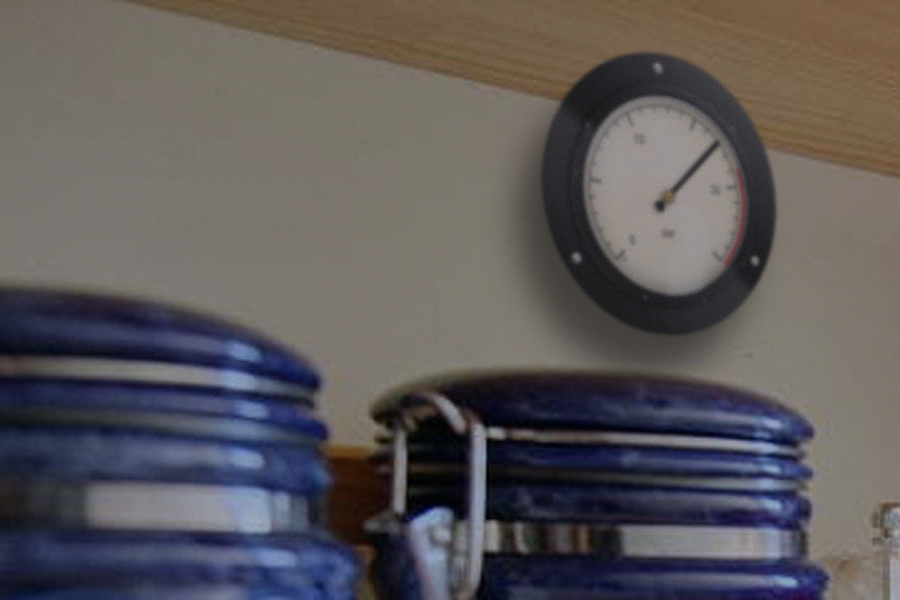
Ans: **17** bar
